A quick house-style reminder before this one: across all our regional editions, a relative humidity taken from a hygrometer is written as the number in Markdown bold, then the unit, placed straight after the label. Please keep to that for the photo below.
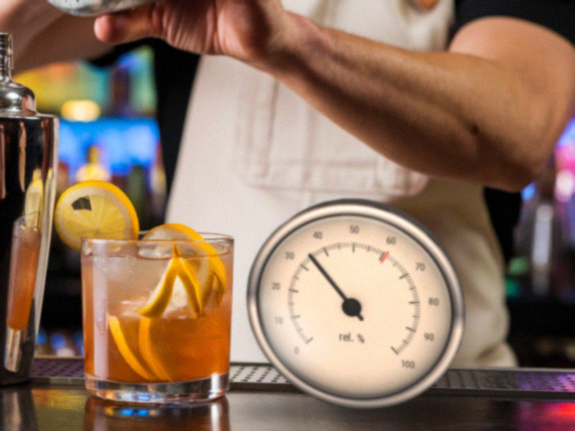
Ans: **35** %
